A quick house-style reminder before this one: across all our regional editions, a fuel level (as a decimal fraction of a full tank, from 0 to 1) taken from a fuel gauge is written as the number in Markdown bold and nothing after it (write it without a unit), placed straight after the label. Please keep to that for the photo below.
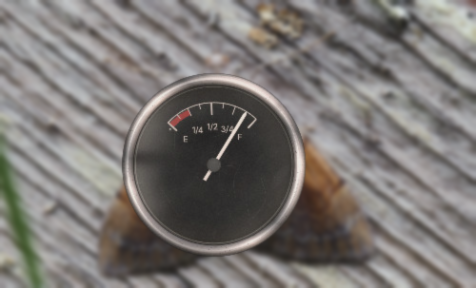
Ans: **0.875**
